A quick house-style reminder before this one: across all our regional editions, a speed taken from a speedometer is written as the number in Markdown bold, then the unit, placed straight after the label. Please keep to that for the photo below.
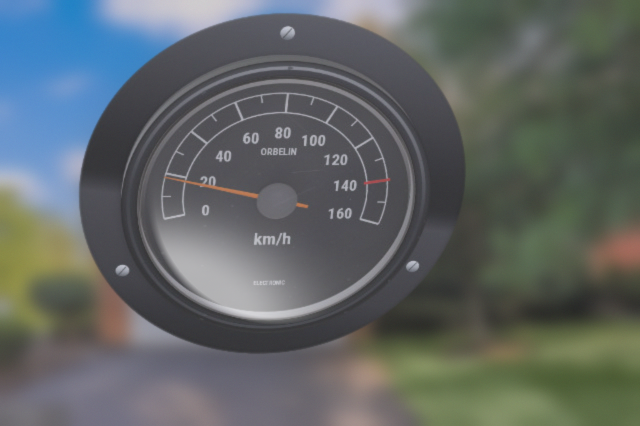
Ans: **20** km/h
